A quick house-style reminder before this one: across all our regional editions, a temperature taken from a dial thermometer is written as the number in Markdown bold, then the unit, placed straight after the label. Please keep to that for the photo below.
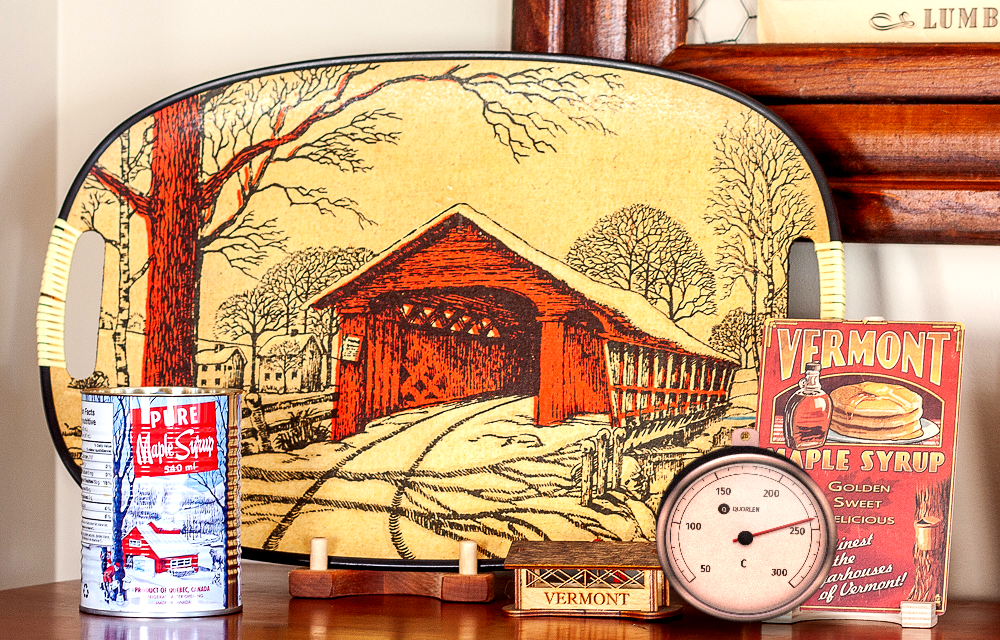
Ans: **240** °C
